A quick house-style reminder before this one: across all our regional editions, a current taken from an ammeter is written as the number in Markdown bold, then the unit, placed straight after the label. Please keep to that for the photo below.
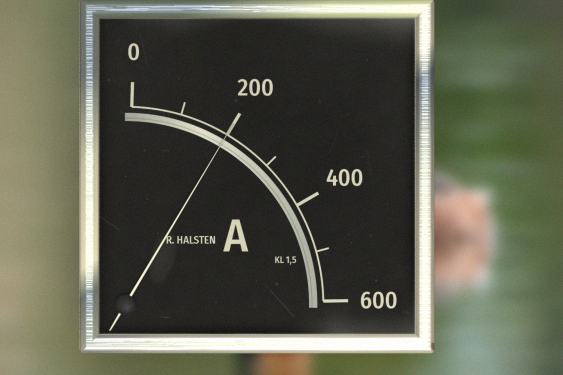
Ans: **200** A
